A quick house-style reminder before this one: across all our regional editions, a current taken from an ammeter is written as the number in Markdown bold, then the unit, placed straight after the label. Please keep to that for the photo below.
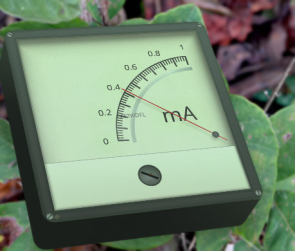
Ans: **0.4** mA
